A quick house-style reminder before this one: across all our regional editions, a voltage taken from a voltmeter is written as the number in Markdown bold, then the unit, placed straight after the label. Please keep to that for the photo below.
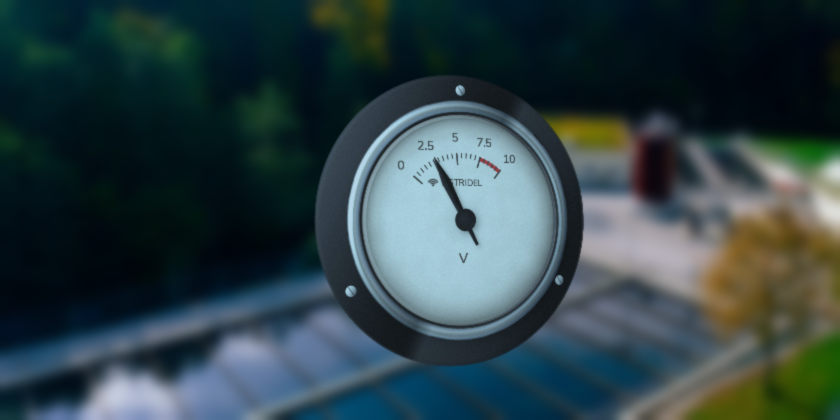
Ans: **2.5** V
